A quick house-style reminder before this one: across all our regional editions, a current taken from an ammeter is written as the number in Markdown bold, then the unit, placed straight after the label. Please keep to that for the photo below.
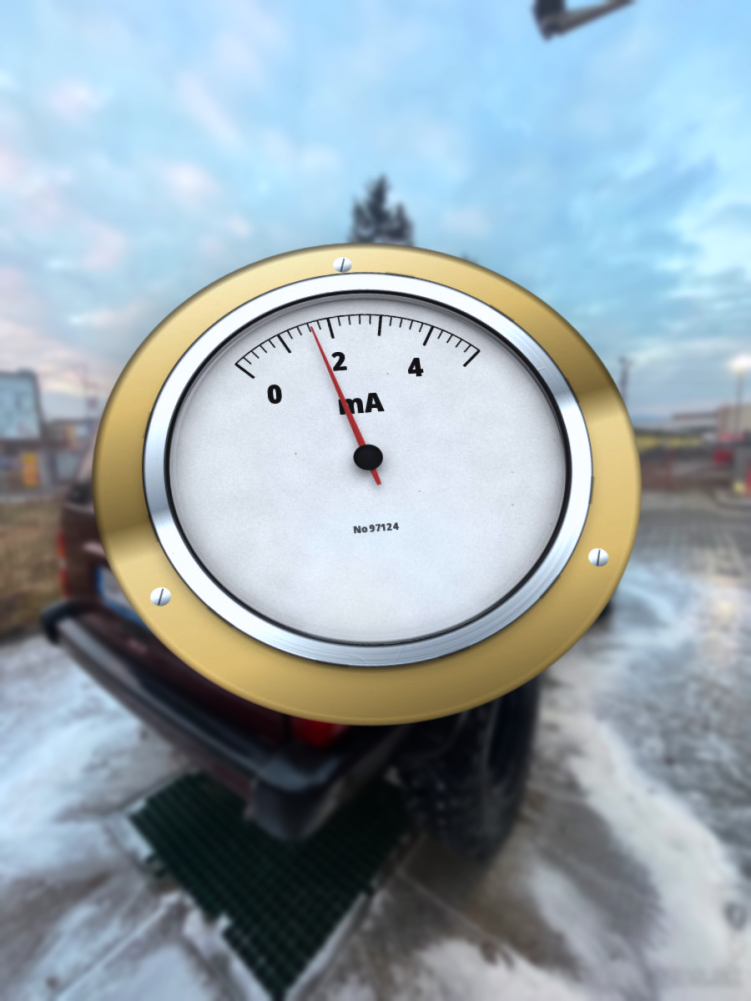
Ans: **1.6** mA
